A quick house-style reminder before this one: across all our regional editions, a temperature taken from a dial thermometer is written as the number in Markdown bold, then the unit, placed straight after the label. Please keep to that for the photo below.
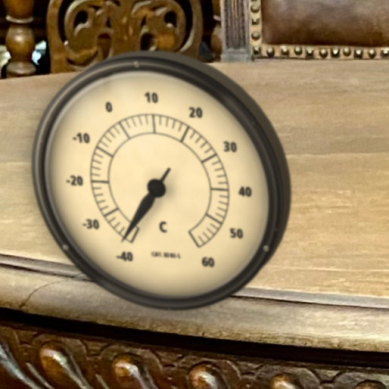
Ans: **-38** °C
